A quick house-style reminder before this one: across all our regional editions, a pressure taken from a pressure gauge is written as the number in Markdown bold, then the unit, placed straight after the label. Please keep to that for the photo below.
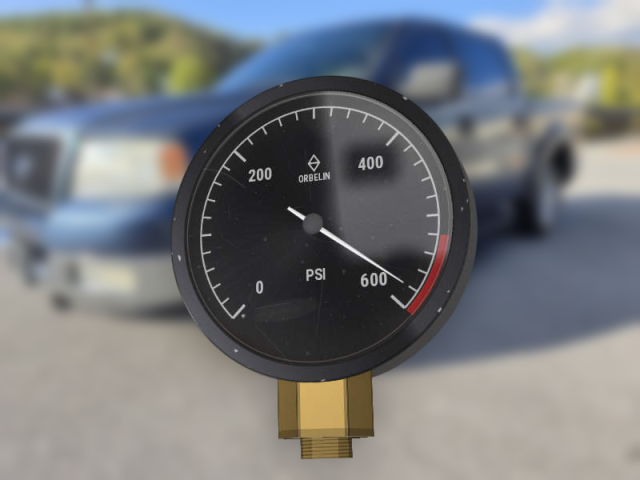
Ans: **580** psi
